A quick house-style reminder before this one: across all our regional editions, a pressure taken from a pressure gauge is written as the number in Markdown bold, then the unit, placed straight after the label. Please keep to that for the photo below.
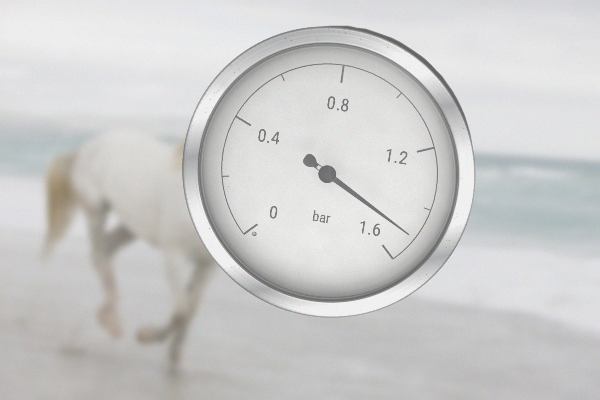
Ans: **1.5** bar
